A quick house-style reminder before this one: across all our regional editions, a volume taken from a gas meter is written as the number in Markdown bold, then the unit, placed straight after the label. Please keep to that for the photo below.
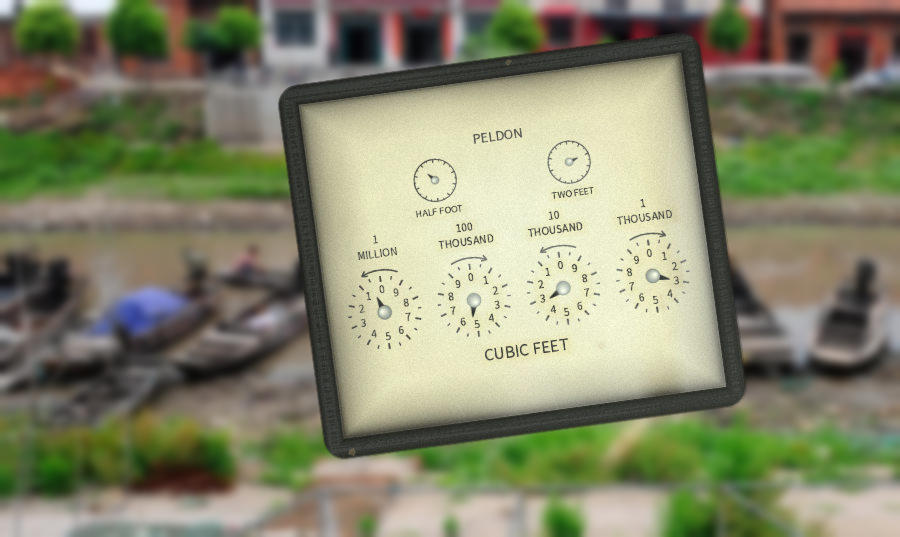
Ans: **53300** ft³
